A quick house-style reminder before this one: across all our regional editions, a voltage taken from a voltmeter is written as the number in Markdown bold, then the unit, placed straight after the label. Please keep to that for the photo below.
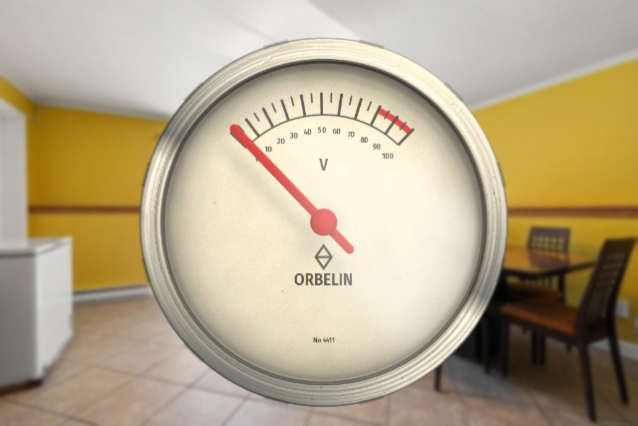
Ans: **2.5** V
